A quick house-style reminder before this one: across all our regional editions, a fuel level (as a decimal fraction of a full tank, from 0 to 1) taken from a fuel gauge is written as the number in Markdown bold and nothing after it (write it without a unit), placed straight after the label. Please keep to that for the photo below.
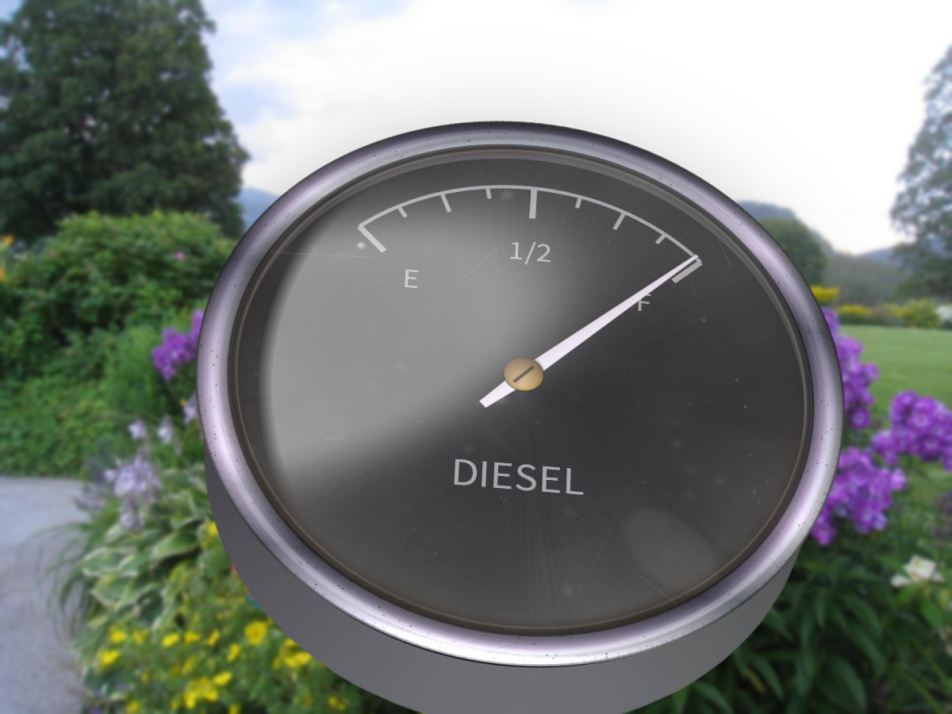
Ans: **1**
